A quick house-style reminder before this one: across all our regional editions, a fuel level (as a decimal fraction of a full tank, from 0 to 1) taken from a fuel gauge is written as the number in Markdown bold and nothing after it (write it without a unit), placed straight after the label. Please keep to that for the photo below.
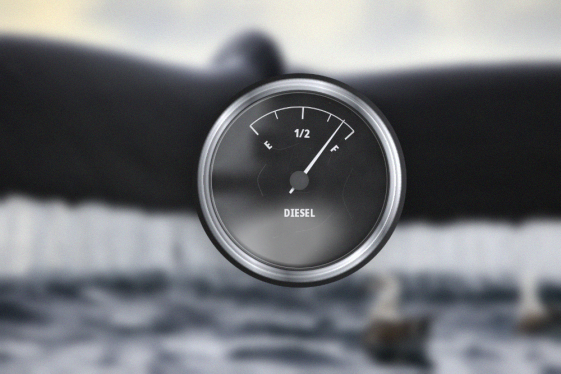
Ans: **0.875**
